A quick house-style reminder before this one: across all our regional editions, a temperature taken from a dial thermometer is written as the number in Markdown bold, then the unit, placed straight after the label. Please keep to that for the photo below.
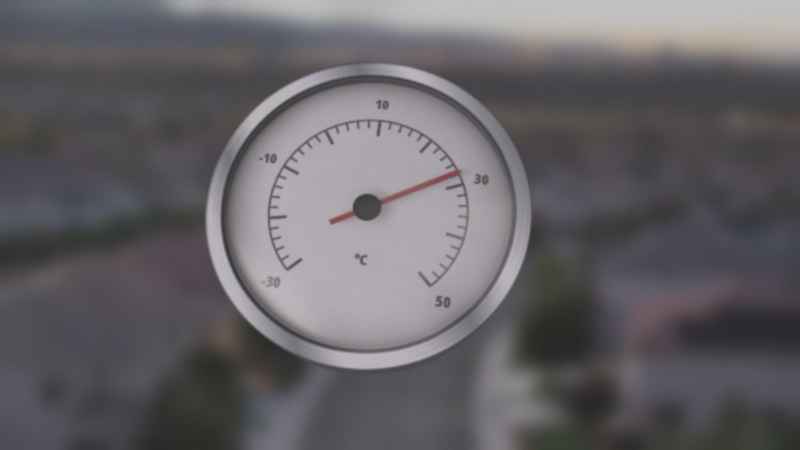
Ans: **28** °C
